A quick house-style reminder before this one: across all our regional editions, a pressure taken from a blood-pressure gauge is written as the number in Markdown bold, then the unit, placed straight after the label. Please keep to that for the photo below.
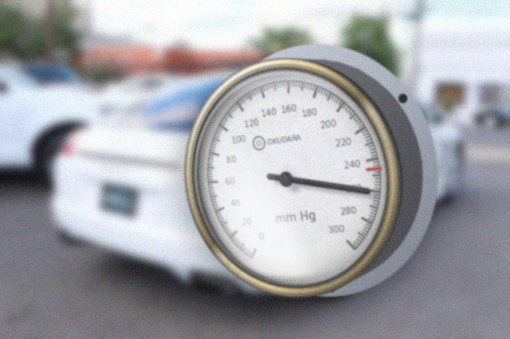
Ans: **260** mmHg
